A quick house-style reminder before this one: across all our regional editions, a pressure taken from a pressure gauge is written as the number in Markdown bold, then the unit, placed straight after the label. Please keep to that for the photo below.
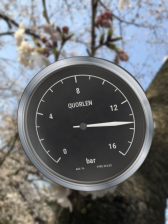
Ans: **13.5** bar
